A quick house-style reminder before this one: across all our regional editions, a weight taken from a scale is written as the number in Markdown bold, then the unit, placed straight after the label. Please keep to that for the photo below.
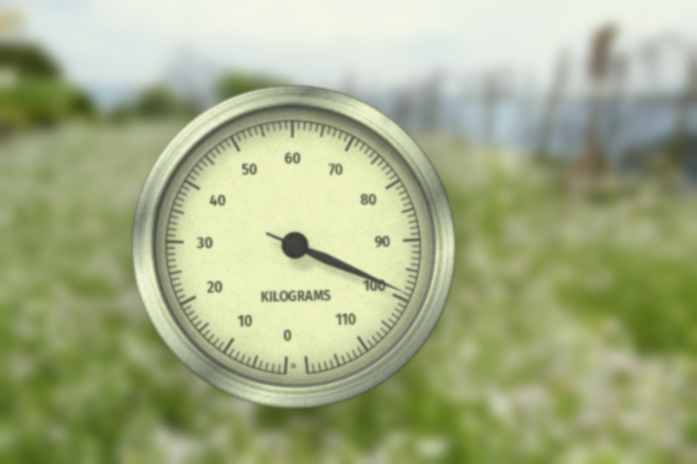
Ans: **99** kg
